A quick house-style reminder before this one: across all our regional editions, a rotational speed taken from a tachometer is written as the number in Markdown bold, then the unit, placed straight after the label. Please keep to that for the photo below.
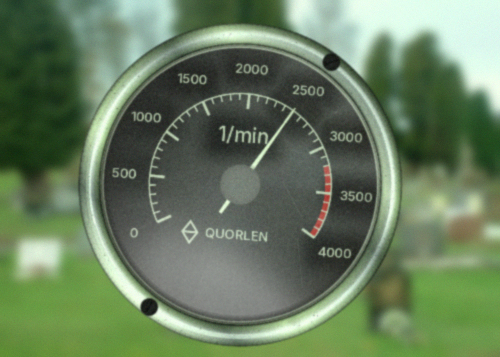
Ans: **2500** rpm
